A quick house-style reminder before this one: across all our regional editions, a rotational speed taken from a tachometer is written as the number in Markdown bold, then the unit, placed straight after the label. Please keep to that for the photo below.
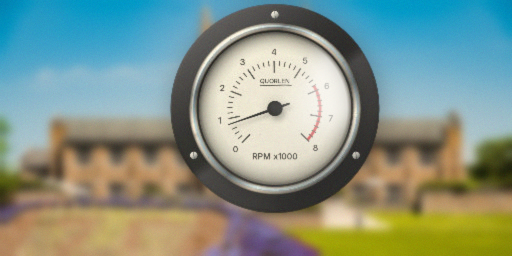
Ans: **800** rpm
